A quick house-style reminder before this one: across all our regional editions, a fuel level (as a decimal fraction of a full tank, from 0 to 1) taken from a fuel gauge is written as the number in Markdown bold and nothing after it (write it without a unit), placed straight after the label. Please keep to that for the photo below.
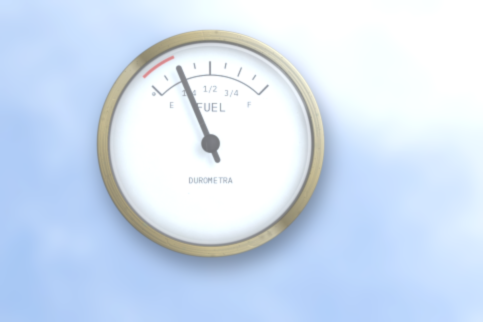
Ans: **0.25**
